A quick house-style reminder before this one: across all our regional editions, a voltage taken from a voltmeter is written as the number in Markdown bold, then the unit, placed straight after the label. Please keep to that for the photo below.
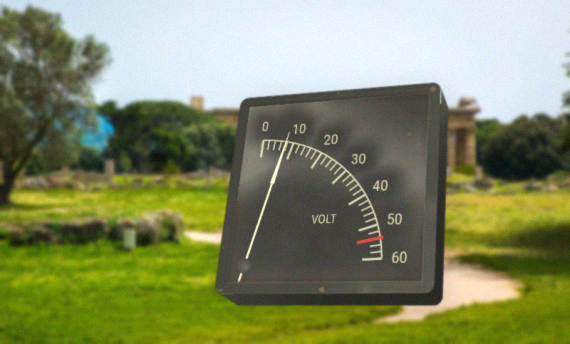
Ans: **8** V
